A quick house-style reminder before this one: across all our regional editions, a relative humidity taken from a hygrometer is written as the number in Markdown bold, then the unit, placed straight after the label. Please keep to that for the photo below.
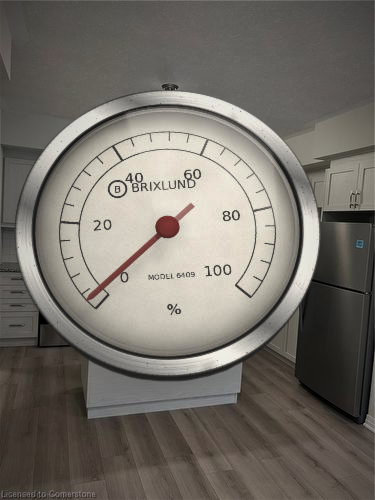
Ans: **2** %
